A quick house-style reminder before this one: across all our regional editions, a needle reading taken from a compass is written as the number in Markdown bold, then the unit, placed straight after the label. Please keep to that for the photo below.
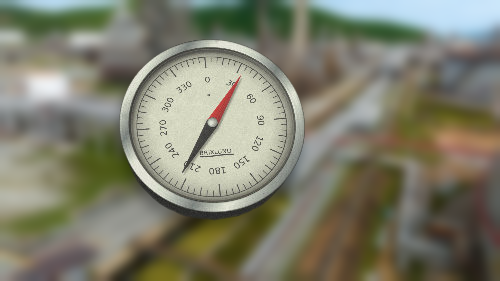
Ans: **35** °
